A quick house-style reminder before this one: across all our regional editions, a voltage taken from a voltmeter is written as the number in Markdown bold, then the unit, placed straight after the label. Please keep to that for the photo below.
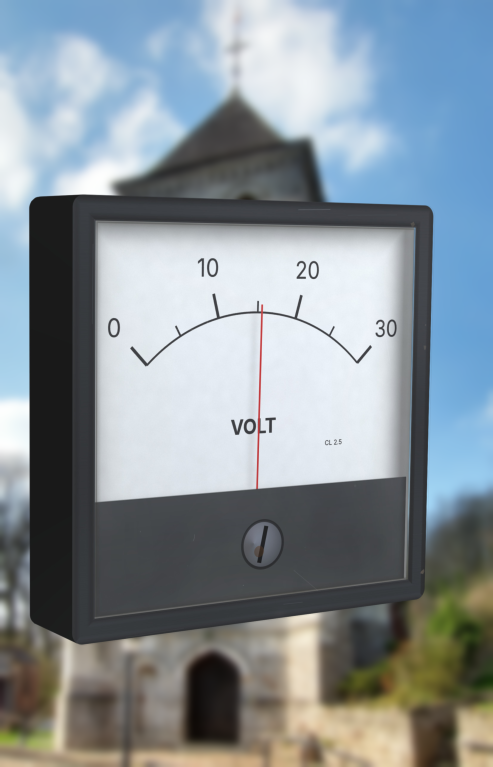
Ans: **15** V
